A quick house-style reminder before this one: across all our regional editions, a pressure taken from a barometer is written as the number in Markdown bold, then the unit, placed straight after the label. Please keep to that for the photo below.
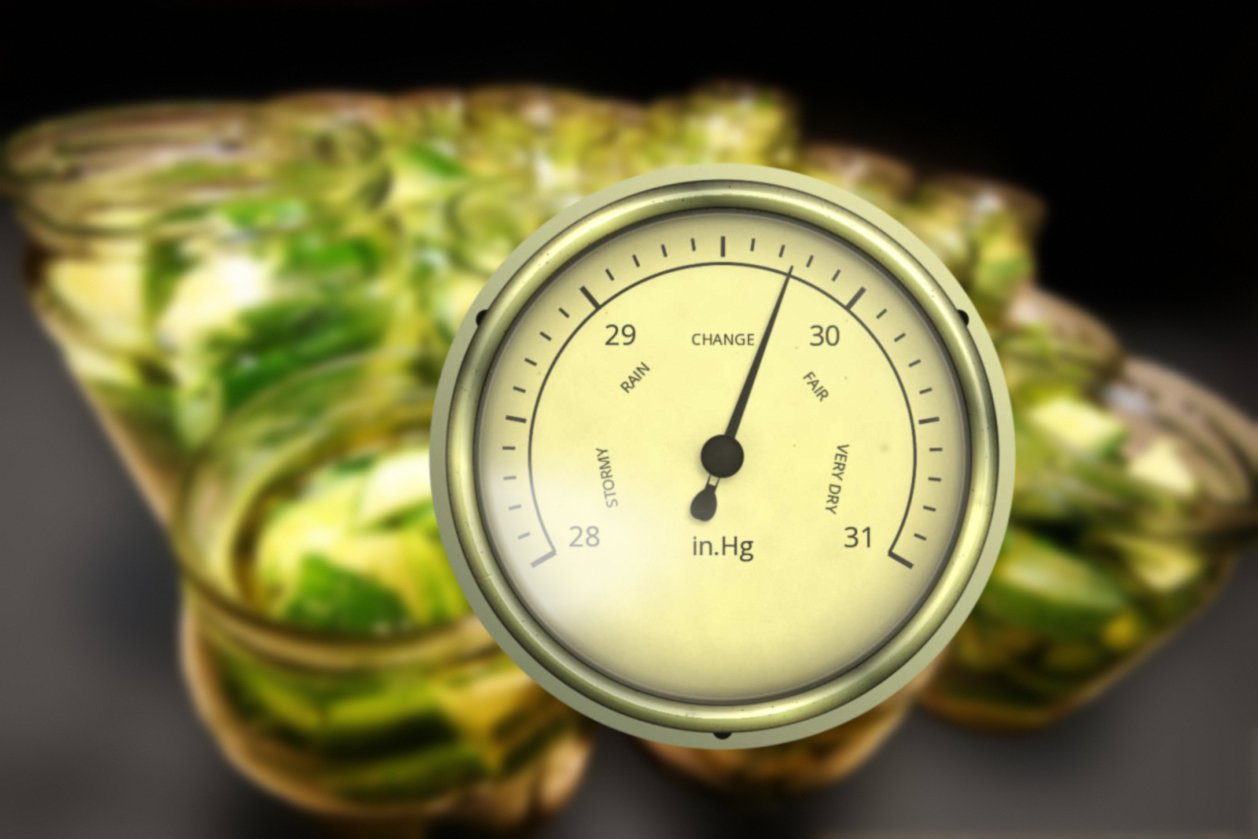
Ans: **29.75** inHg
